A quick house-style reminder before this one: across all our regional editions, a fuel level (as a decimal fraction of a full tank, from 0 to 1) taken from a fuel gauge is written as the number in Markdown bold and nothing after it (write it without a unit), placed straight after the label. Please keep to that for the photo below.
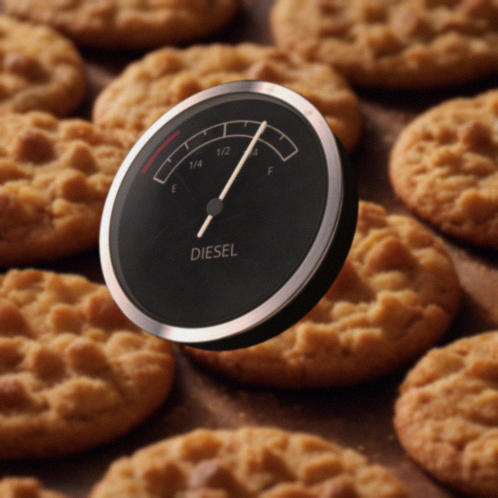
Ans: **0.75**
